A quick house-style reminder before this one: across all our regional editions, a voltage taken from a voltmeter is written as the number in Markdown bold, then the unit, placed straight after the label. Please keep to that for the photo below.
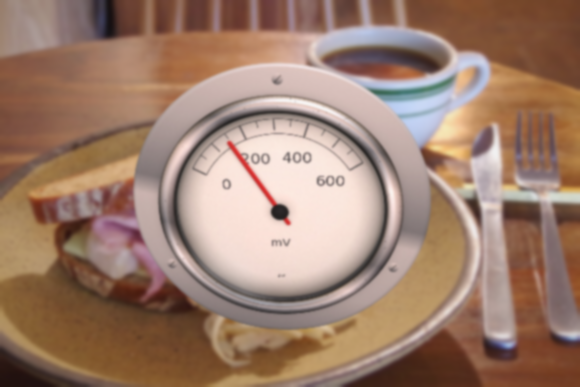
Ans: **150** mV
